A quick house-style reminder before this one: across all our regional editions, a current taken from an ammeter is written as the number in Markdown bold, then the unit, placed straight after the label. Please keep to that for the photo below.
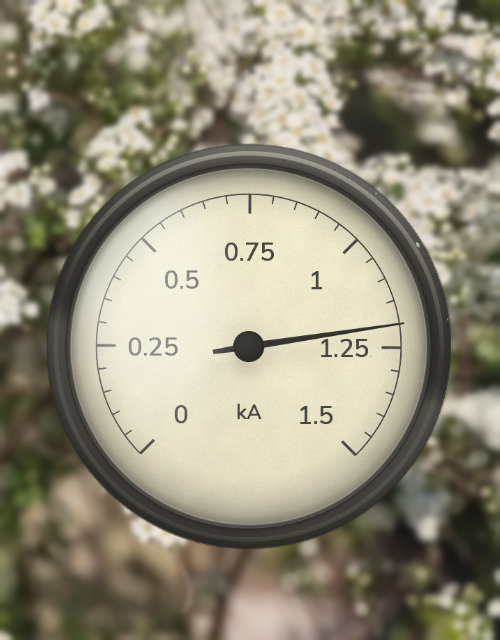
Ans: **1.2** kA
